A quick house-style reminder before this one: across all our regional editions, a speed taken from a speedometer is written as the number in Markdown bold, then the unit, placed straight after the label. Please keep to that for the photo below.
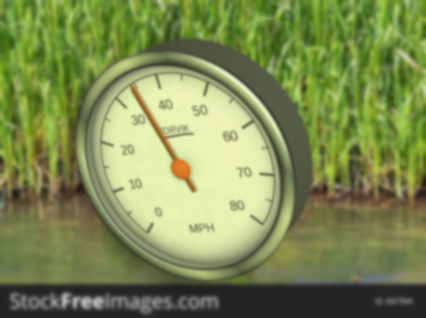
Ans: **35** mph
